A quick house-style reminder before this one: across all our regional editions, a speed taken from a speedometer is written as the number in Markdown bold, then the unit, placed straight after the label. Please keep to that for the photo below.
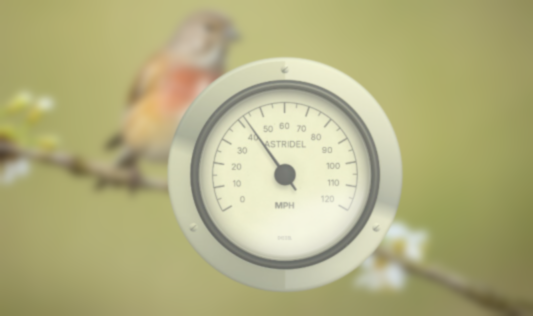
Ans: **42.5** mph
